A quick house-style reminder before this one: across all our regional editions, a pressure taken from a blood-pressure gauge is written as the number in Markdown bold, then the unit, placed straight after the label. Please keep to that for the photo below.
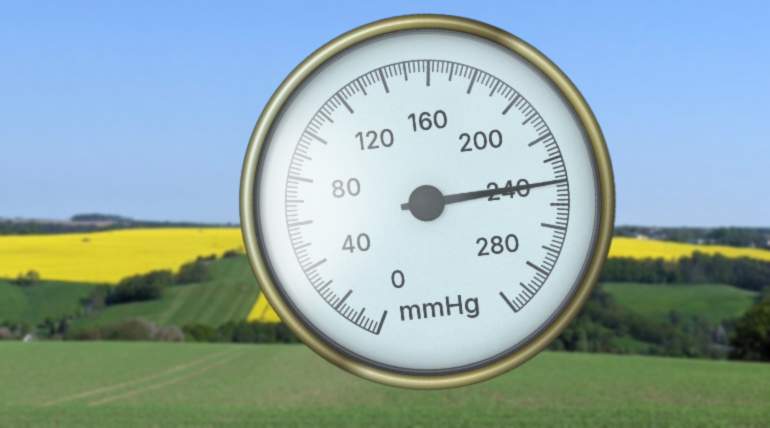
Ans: **240** mmHg
